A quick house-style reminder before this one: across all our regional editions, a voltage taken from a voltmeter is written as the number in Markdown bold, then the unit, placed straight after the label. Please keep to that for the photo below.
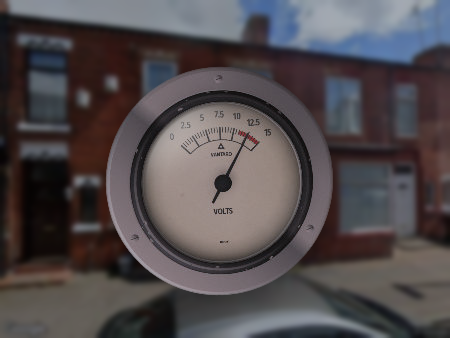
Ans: **12.5** V
